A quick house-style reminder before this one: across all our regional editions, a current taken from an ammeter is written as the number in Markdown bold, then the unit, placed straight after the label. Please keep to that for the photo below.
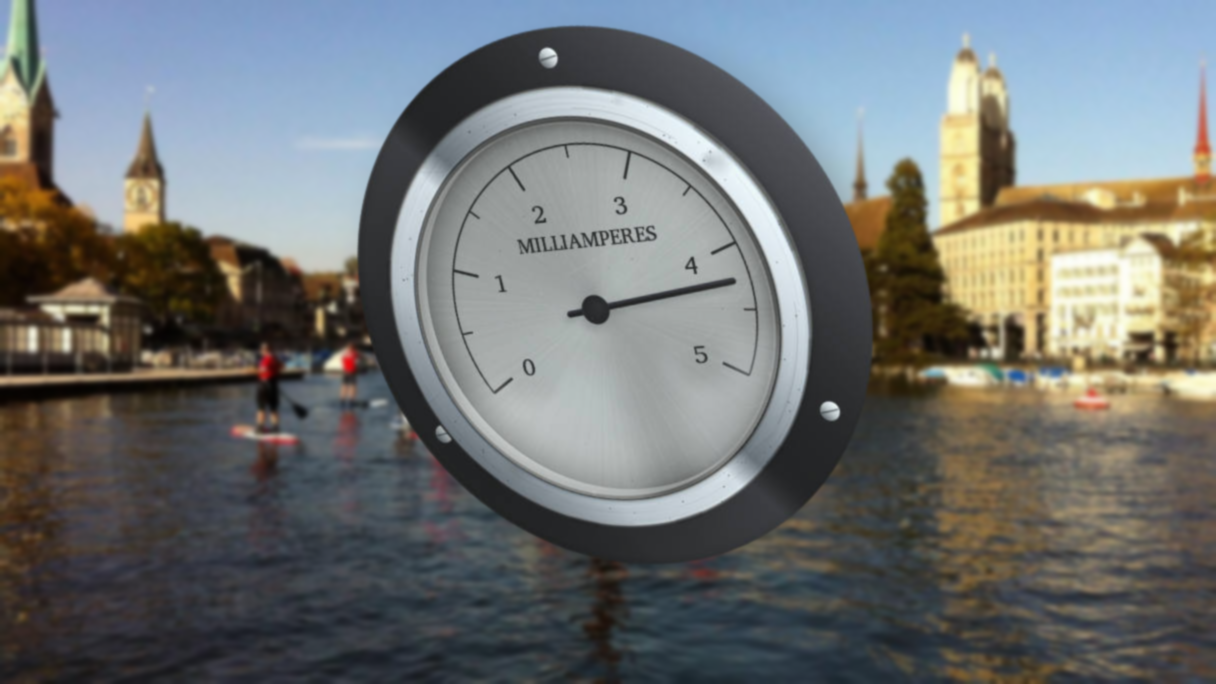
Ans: **4.25** mA
